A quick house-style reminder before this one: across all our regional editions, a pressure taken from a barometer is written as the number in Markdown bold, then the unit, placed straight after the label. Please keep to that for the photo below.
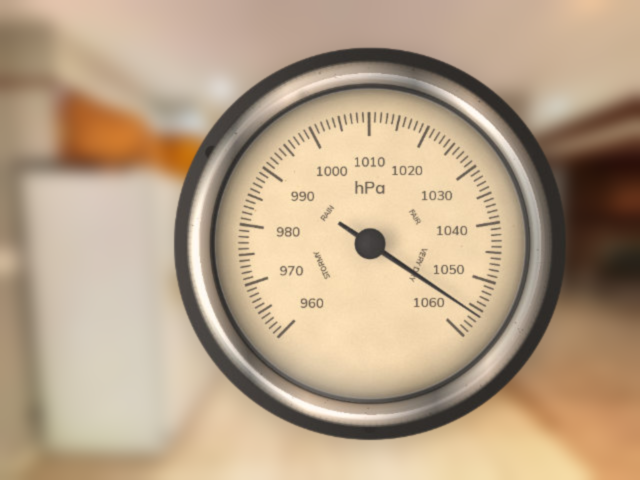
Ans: **1056** hPa
